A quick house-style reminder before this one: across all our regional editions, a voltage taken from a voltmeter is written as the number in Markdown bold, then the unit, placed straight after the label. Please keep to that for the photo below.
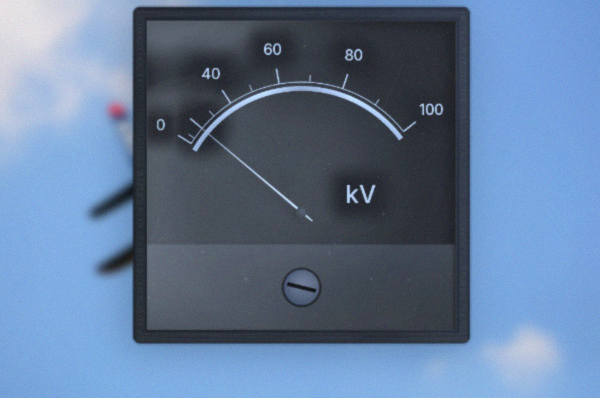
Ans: **20** kV
